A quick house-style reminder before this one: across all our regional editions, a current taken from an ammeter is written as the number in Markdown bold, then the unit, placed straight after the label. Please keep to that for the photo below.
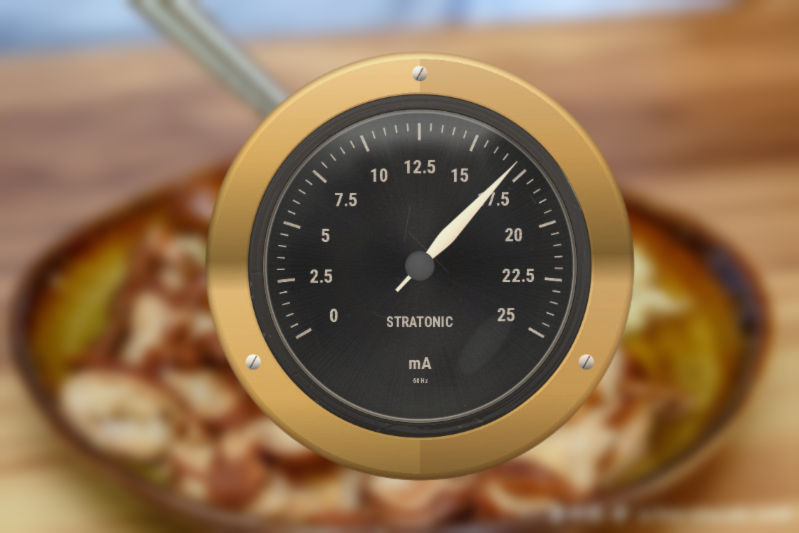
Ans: **17** mA
